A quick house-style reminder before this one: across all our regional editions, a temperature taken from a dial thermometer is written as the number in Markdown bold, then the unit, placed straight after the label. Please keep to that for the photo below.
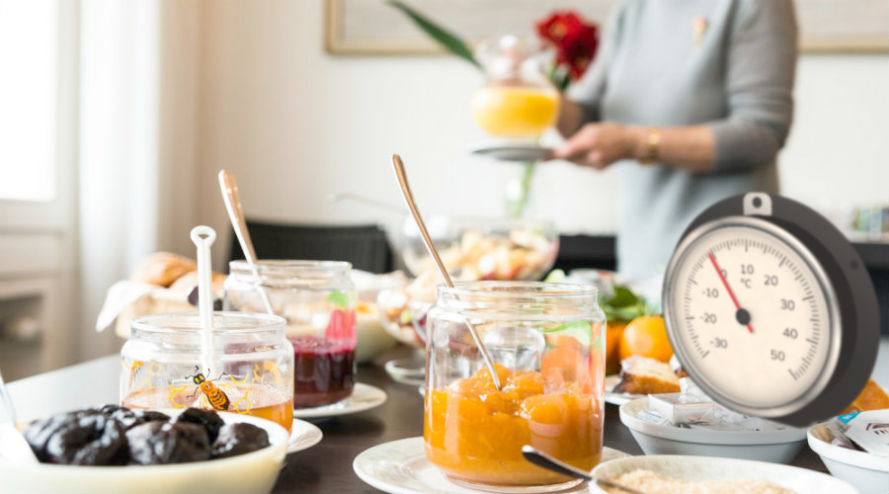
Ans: **0** °C
